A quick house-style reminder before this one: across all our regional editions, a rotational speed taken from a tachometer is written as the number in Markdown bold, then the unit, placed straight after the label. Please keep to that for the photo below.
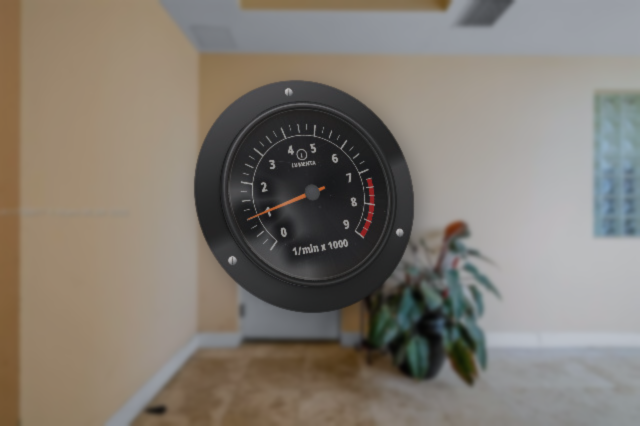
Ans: **1000** rpm
